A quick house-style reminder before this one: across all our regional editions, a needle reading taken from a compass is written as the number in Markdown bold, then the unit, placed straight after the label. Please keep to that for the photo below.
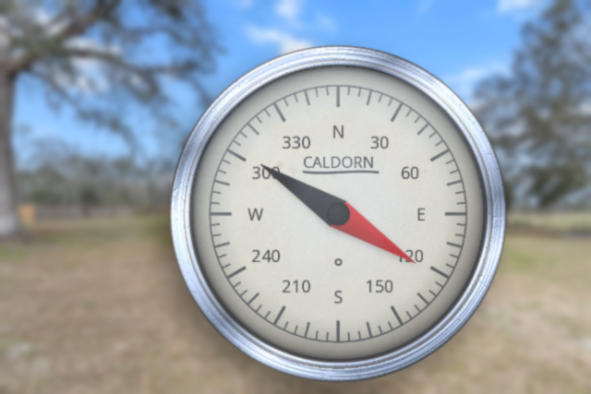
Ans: **122.5** °
